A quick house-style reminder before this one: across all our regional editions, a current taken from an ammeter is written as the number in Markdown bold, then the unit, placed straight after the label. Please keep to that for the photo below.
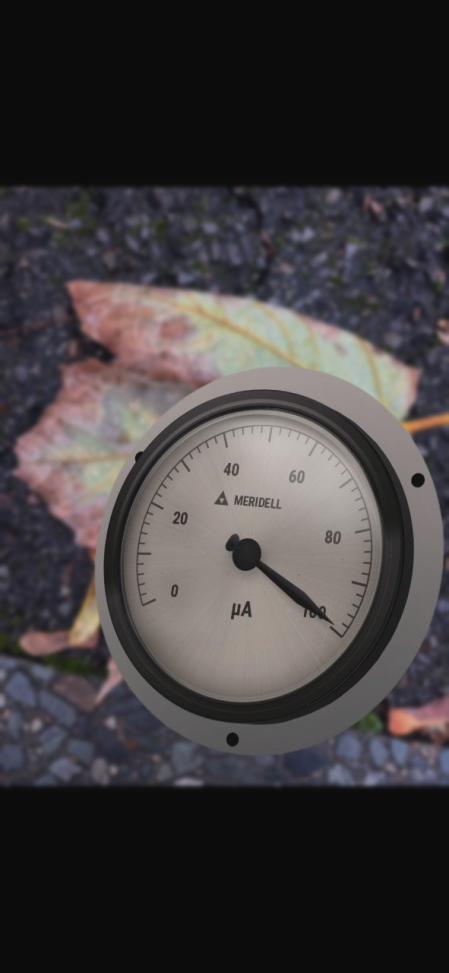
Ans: **99** µA
